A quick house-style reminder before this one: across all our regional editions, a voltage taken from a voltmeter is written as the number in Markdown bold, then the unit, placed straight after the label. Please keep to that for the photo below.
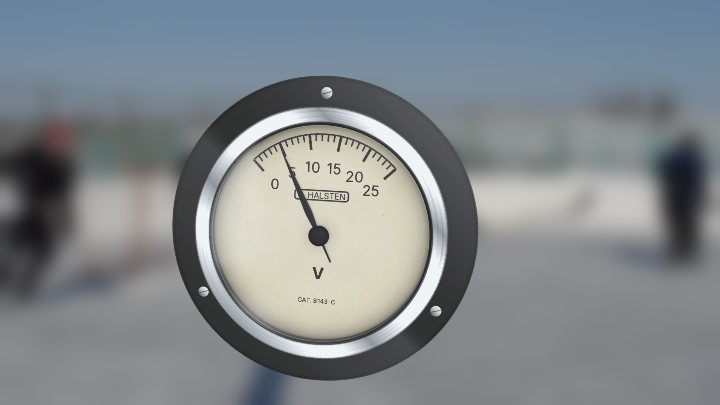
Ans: **5** V
